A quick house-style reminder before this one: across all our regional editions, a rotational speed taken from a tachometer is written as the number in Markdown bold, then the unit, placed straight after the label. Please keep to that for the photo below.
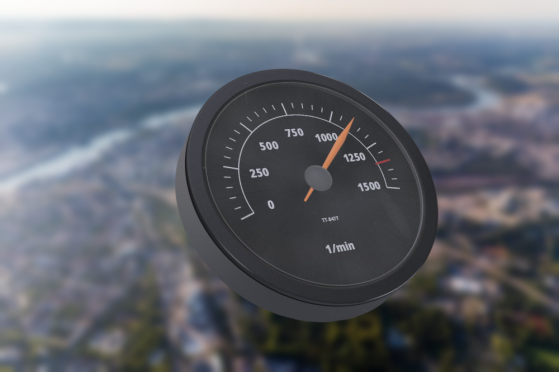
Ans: **1100** rpm
